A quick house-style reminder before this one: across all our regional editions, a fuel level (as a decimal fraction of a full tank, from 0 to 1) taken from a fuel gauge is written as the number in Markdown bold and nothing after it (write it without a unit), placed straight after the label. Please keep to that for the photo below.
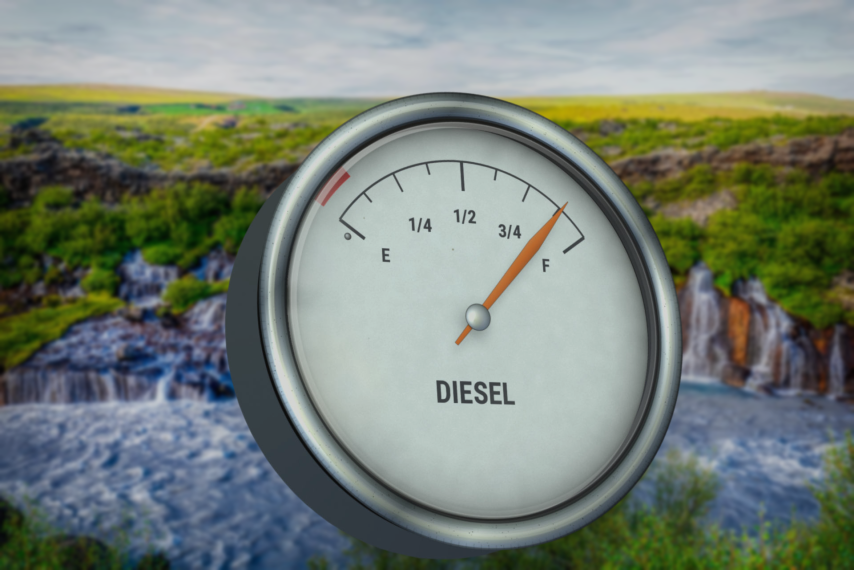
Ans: **0.875**
